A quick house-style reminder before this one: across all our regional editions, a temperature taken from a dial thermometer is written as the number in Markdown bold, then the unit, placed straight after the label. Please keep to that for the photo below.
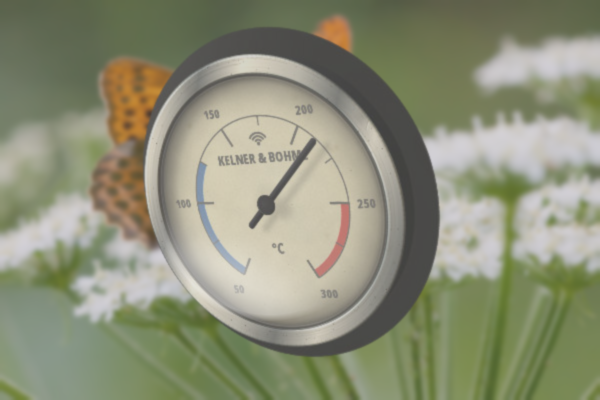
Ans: **212.5** °C
